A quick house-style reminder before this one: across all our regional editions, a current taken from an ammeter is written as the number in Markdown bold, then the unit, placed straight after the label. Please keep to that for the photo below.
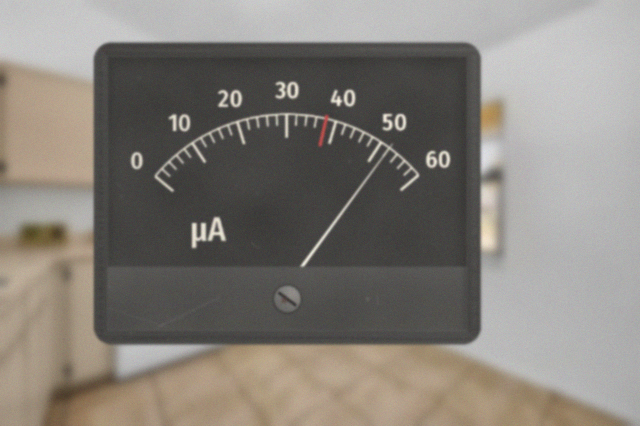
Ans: **52** µA
